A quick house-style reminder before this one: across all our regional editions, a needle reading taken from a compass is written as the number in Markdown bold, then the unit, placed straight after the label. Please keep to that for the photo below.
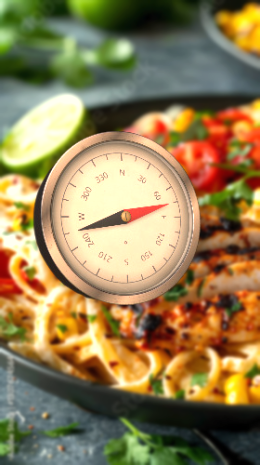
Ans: **75** °
